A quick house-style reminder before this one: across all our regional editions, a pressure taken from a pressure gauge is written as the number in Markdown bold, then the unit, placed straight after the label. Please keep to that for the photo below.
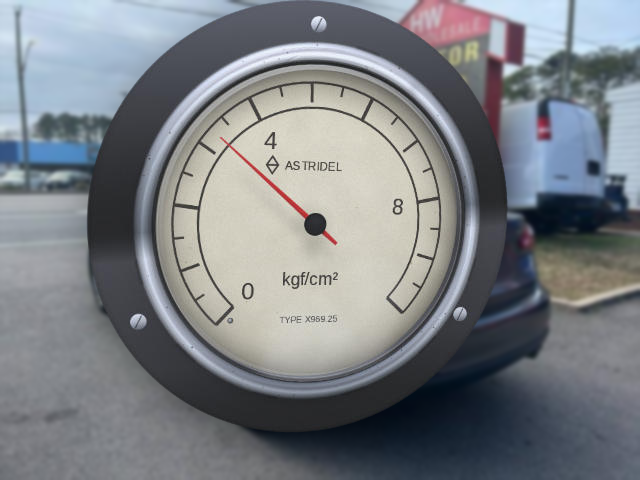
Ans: **3.25** kg/cm²
